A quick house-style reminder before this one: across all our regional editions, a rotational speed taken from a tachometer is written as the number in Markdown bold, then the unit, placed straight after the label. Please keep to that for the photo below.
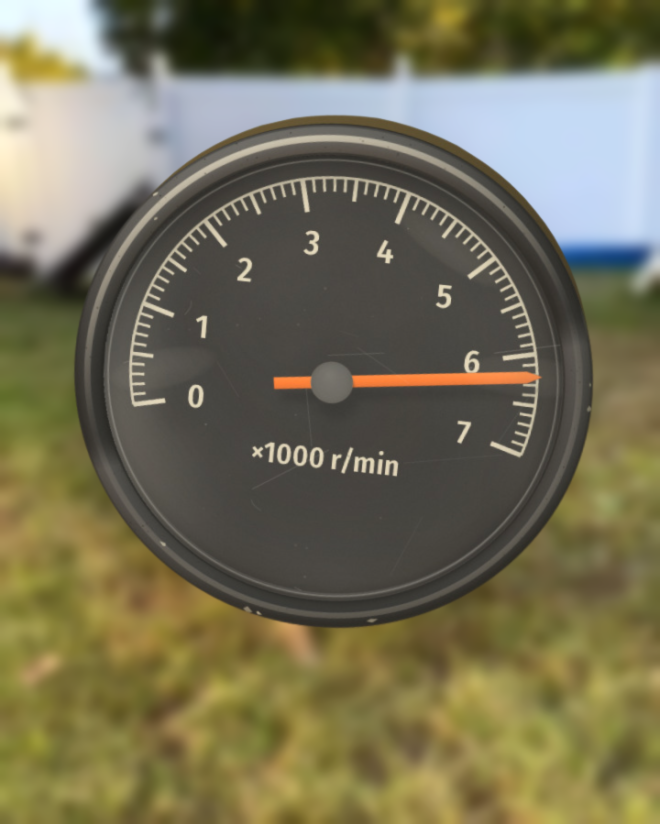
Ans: **6200** rpm
